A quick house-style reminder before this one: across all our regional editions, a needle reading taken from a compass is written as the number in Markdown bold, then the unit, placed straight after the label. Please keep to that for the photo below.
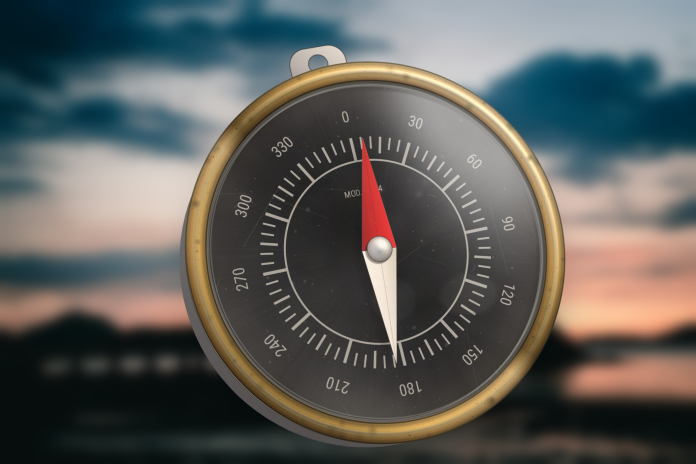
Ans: **5** °
